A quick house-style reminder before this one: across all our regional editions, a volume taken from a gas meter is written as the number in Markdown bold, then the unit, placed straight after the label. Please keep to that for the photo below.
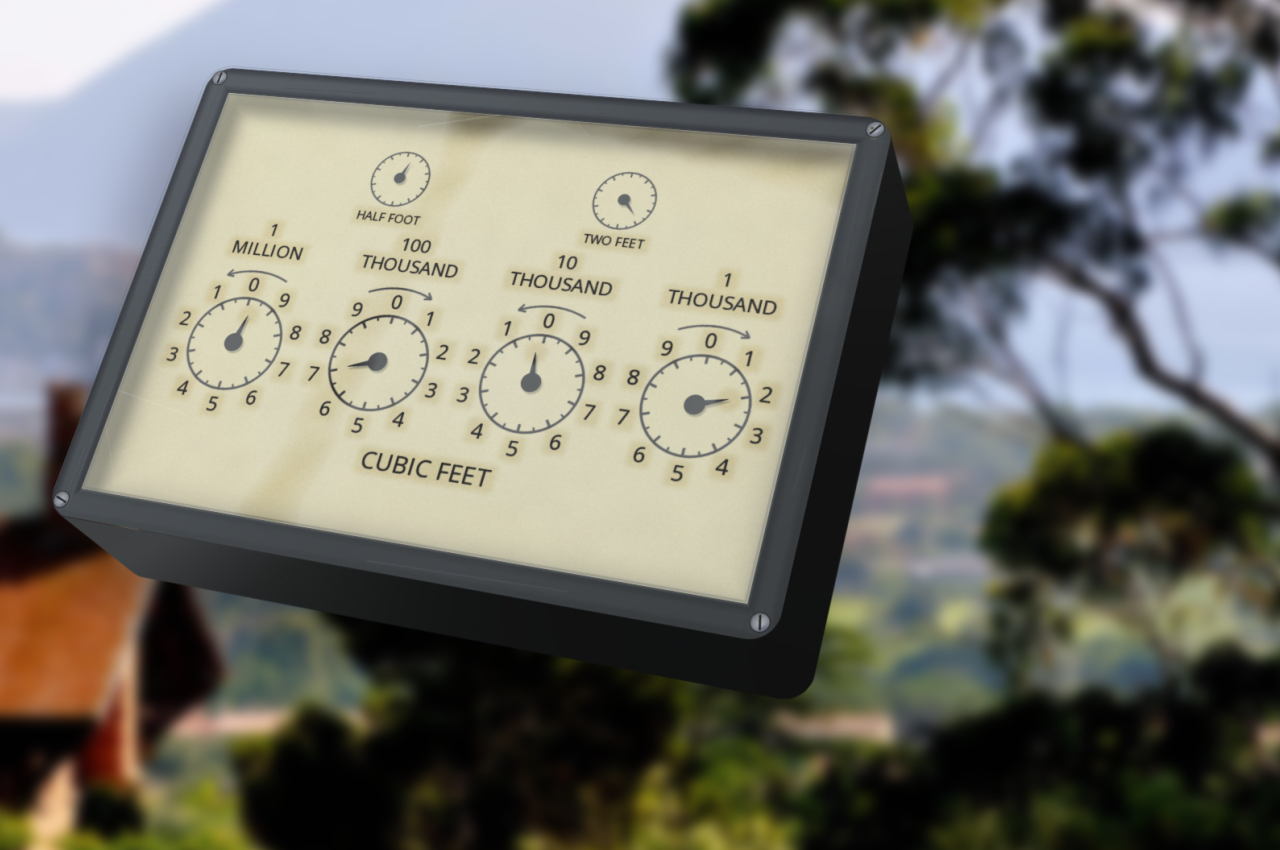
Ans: **970200** ft³
